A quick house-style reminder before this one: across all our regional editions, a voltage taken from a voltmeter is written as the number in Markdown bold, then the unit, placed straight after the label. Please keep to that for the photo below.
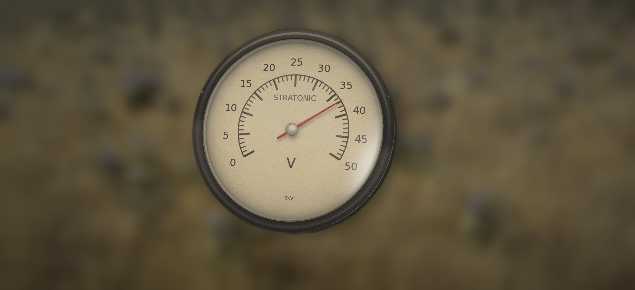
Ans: **37** V
